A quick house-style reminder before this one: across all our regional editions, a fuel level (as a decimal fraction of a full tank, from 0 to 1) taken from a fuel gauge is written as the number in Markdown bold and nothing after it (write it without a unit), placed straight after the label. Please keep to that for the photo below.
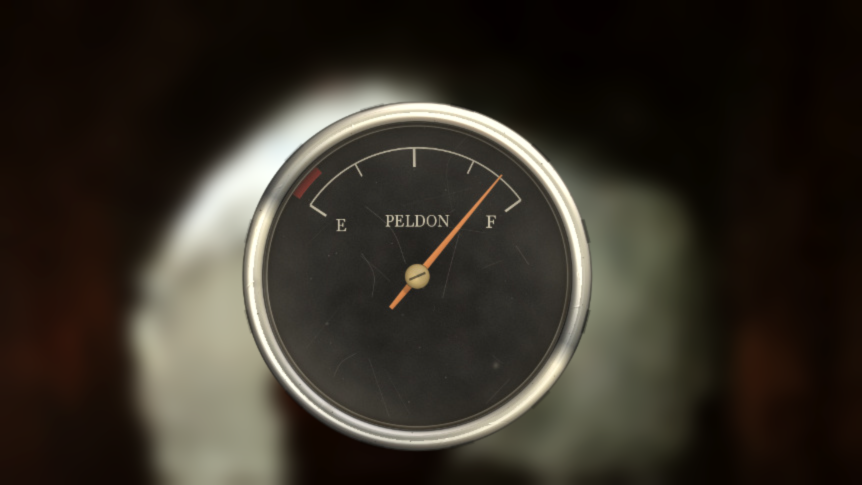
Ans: **0.875**
